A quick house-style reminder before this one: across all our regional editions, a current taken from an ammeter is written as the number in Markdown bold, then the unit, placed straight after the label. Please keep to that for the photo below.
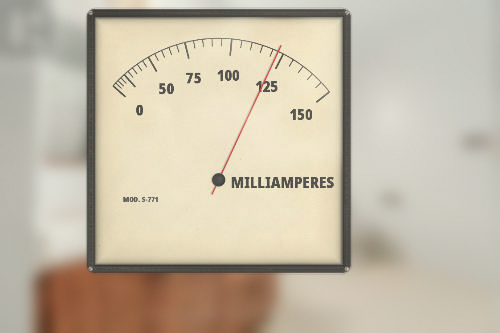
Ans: **122.5** mA
